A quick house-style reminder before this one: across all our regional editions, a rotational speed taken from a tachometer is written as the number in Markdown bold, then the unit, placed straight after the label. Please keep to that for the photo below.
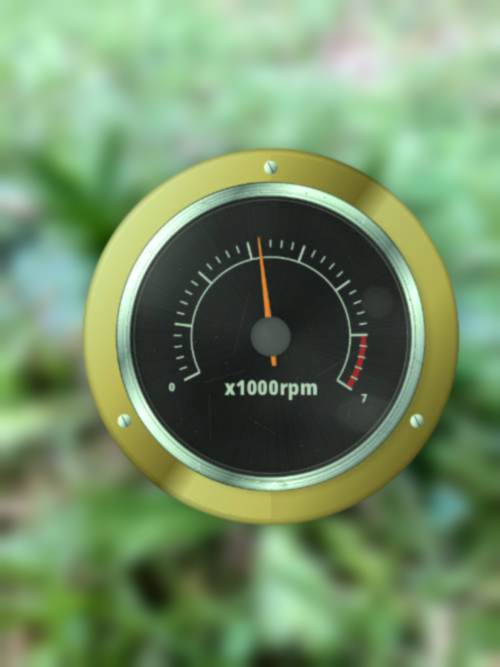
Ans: **3200** rpm
